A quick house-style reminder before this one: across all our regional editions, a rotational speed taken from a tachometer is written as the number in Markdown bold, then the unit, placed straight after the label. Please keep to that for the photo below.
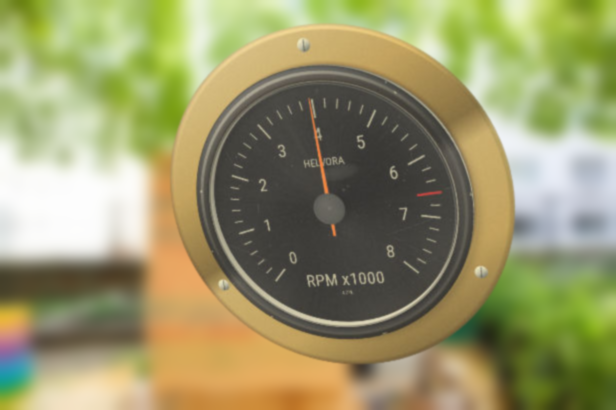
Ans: **4000** rpm
